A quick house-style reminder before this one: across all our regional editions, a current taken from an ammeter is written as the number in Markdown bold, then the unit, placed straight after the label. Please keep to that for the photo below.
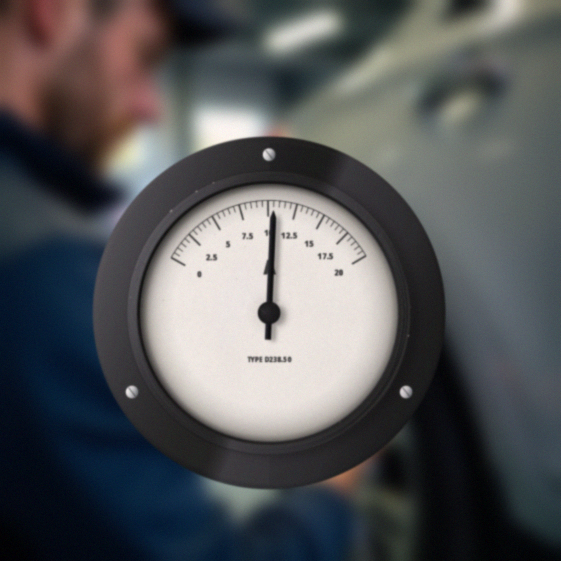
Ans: **10.5** A
